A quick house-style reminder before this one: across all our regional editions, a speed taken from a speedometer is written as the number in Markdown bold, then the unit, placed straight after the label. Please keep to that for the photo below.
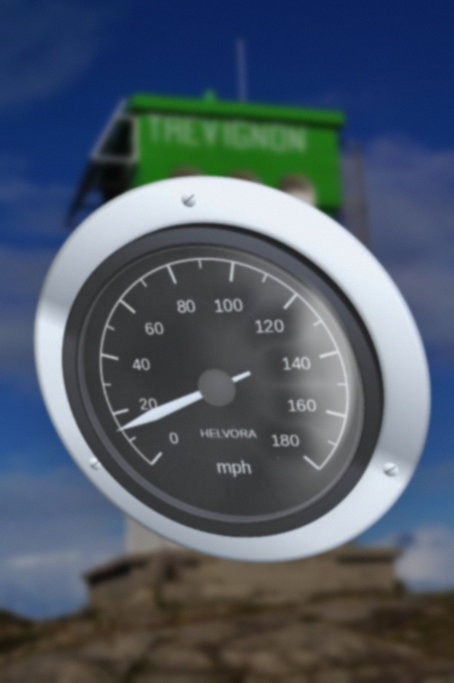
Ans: **15** mph
